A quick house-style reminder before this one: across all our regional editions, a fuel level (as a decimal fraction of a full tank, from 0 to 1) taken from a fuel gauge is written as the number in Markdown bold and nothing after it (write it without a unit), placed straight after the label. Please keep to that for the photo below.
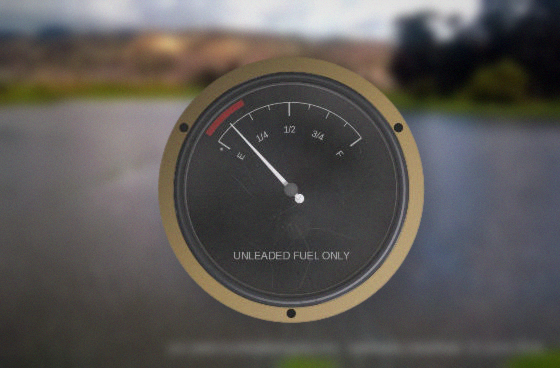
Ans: **0.125**
